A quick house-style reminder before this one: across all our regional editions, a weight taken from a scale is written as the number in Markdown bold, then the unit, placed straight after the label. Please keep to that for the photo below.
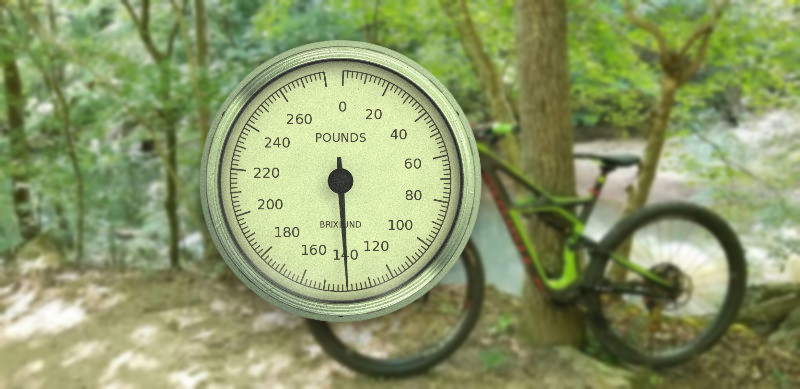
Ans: **140** lb
